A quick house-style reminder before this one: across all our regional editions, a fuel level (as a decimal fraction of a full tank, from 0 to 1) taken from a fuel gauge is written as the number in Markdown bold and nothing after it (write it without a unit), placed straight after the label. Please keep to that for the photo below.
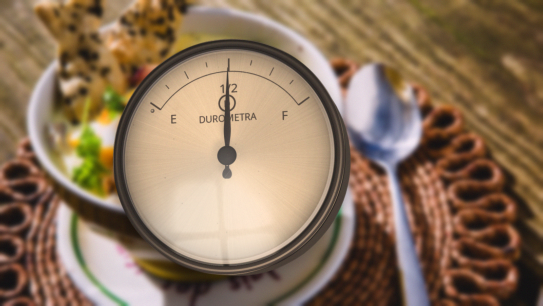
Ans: **0.5**
